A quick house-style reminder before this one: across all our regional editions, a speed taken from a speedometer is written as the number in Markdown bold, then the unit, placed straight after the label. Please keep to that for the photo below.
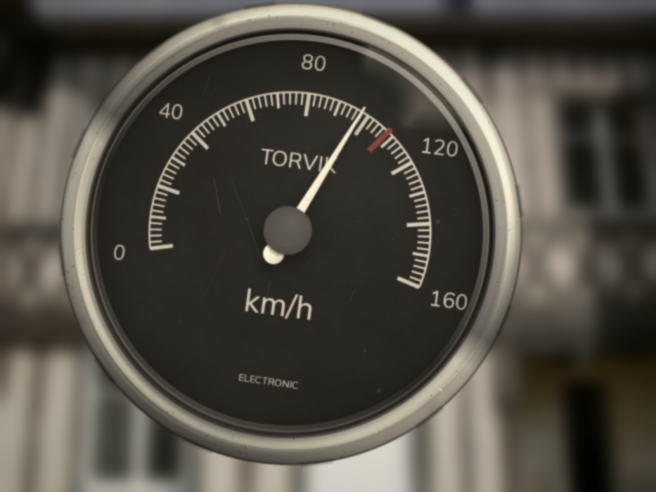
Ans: **98** km/h
